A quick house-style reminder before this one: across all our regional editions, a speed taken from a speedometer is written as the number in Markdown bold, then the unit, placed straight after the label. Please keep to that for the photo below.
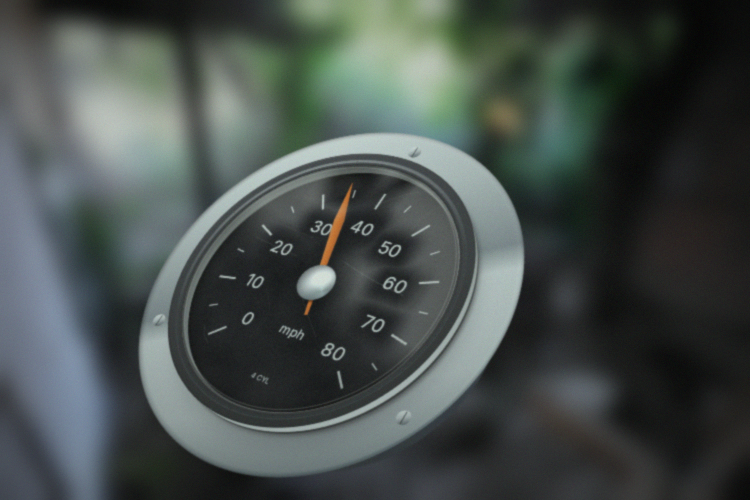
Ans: **35** mph
